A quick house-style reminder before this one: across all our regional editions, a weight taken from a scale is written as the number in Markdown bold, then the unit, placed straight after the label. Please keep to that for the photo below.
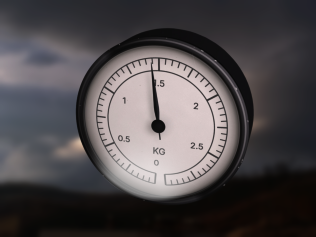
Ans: **1.45** kg
